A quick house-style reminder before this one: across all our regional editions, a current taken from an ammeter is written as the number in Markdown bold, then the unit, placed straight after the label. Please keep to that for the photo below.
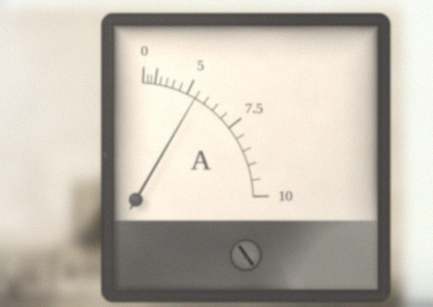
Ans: **5.5** A
